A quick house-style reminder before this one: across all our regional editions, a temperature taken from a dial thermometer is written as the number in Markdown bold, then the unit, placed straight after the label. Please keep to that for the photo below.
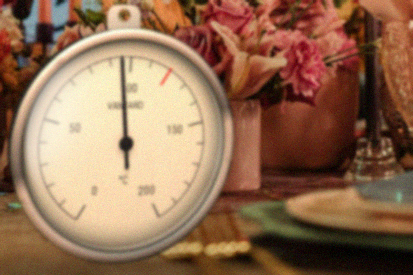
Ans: **95** °C
